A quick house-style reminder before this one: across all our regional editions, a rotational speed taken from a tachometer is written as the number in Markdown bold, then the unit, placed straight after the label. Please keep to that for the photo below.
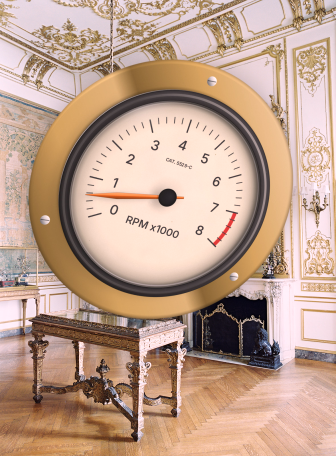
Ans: **600** rpm
